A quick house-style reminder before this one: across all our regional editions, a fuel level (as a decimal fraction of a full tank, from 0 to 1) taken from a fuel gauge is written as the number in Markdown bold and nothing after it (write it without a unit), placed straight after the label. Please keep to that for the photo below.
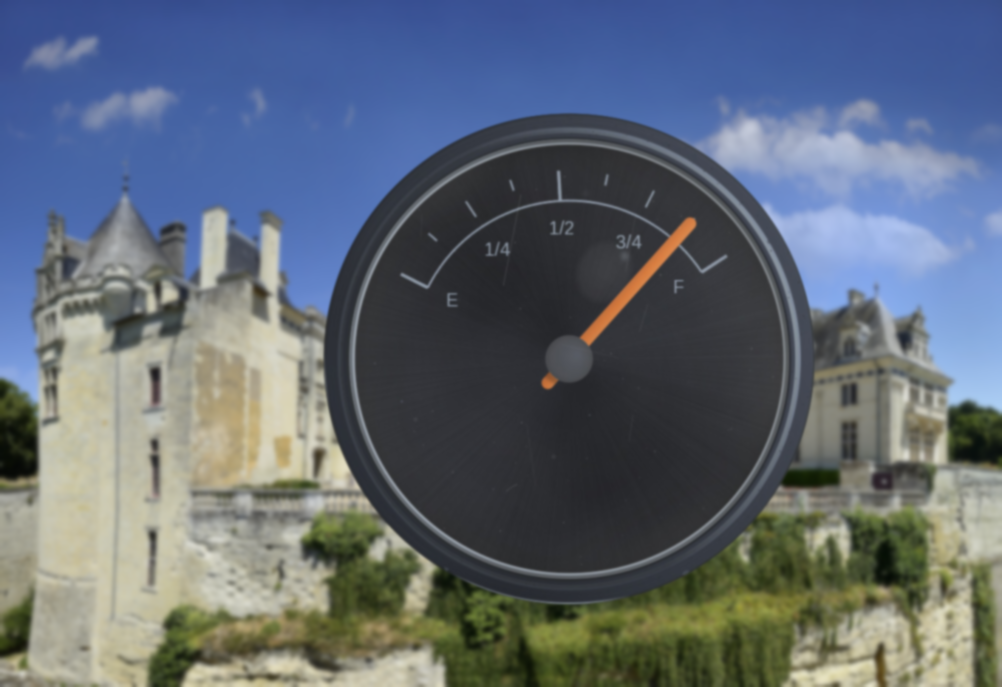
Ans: **0.875**
